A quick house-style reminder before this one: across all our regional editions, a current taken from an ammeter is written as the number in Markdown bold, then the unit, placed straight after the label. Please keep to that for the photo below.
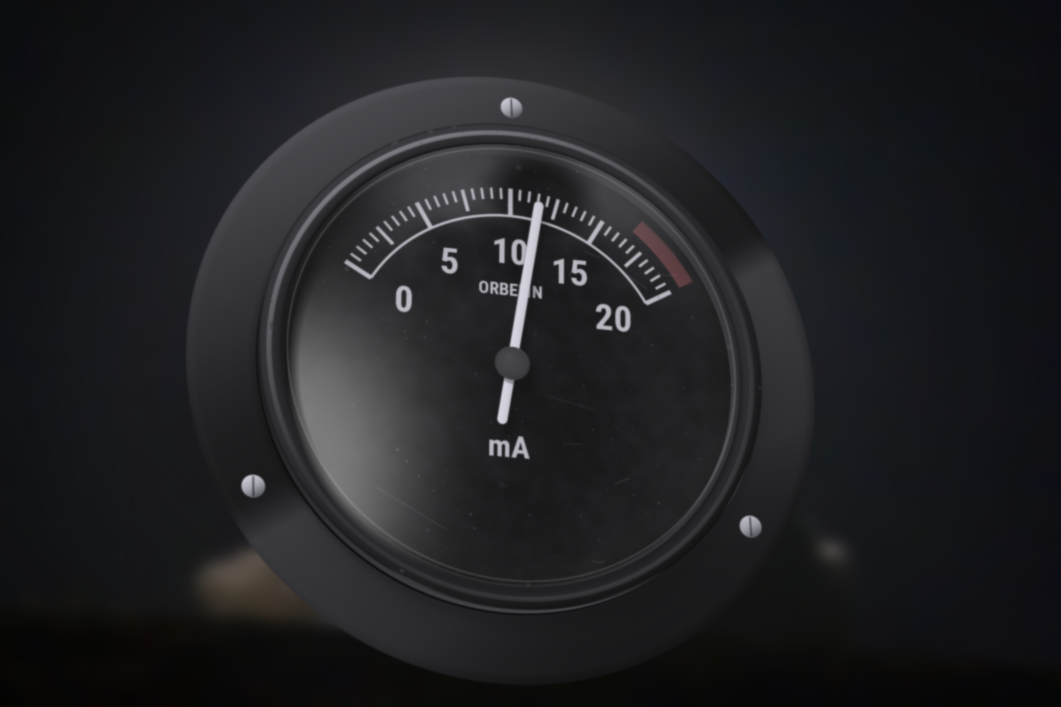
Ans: **11.5** mA
